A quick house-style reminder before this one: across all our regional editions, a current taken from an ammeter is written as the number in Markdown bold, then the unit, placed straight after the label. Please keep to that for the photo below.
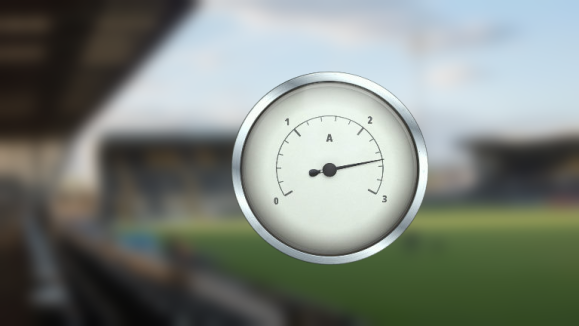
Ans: **2.5** A
